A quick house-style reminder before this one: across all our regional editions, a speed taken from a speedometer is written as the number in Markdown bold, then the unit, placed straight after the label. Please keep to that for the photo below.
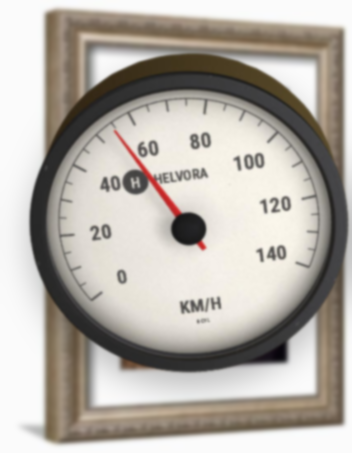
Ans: **55** km/h
